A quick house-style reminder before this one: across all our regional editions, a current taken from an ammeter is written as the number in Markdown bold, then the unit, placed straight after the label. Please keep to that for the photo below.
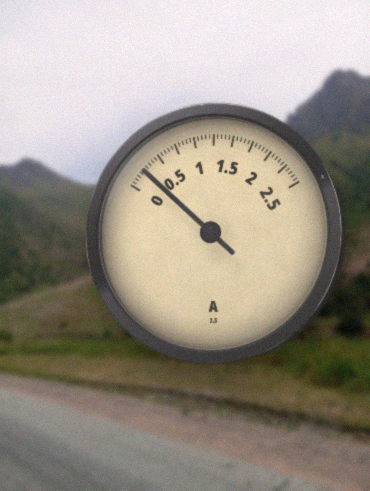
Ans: **0.25** A
